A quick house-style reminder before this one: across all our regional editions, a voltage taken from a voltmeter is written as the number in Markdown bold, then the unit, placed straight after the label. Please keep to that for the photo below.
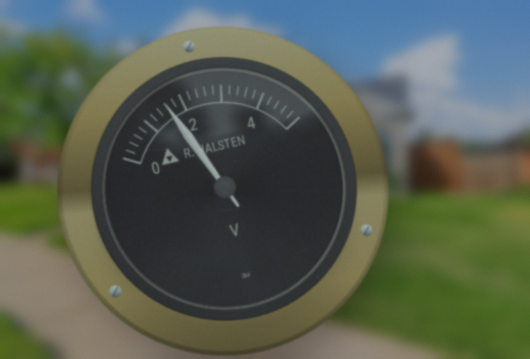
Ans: **1.6** V
